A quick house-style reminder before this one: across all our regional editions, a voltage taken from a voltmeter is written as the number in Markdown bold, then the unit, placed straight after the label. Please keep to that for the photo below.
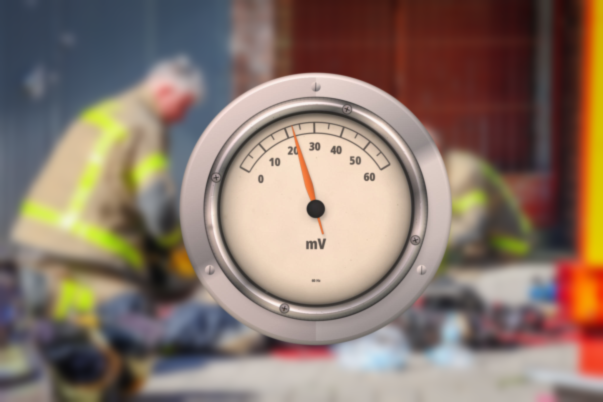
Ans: **22.5** mV
